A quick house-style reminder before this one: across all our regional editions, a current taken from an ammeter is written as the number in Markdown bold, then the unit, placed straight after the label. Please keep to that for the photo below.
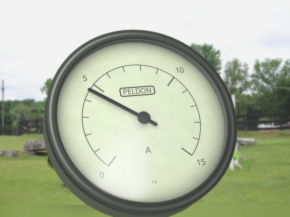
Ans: **4.5** A
